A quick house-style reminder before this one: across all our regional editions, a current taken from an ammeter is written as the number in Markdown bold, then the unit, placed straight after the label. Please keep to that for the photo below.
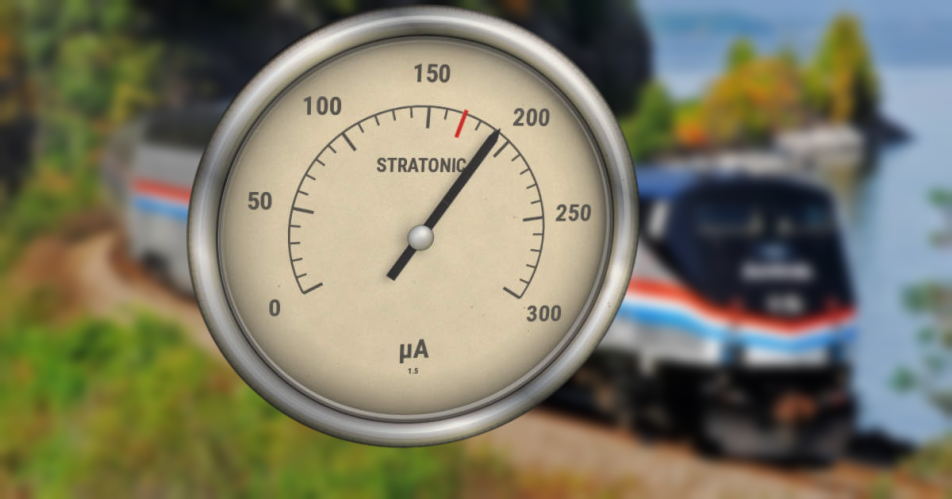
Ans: **190** µA
